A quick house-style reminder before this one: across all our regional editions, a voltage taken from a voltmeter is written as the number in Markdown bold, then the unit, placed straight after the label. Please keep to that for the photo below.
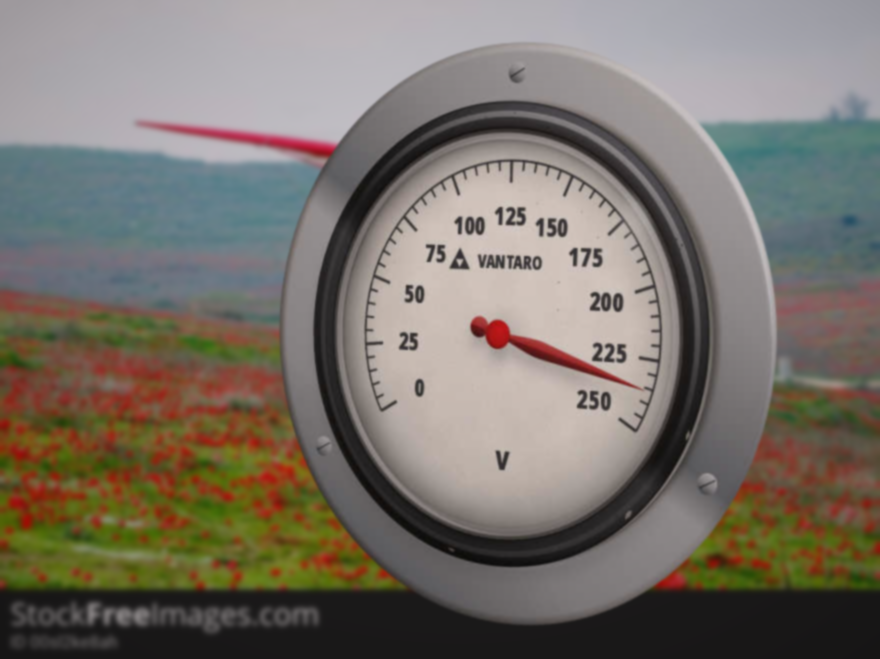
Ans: **235** V
